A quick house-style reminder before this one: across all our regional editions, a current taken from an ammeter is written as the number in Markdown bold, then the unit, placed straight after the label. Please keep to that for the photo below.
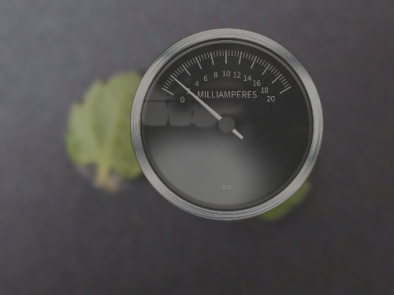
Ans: **2** mA
